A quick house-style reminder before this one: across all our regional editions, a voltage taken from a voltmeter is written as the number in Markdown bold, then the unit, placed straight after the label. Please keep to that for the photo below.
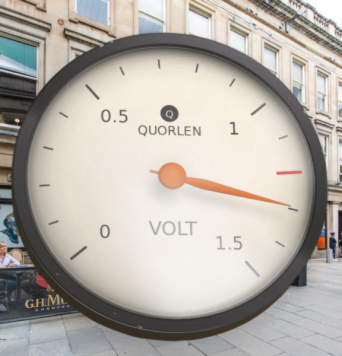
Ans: **1.3** V
